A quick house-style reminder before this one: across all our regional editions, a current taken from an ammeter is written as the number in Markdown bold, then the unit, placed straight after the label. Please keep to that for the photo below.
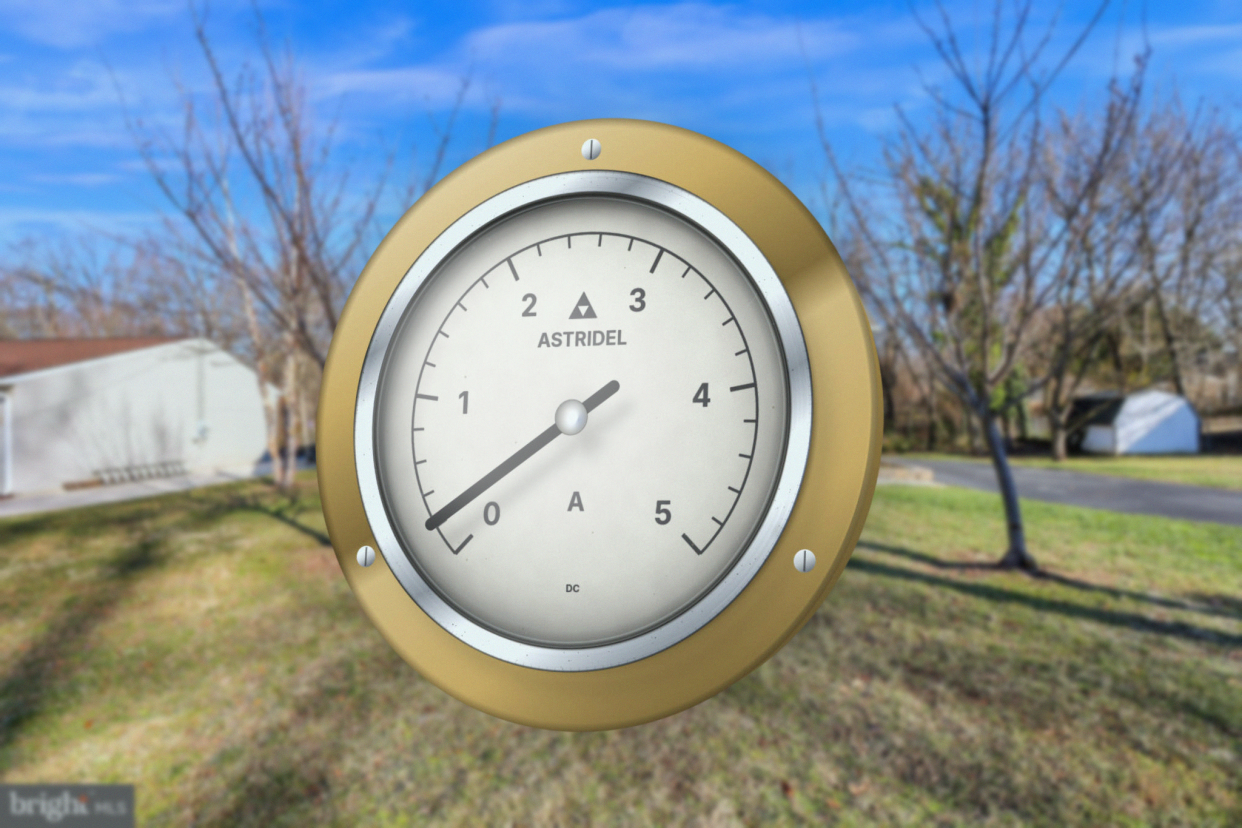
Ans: **0.2** A
